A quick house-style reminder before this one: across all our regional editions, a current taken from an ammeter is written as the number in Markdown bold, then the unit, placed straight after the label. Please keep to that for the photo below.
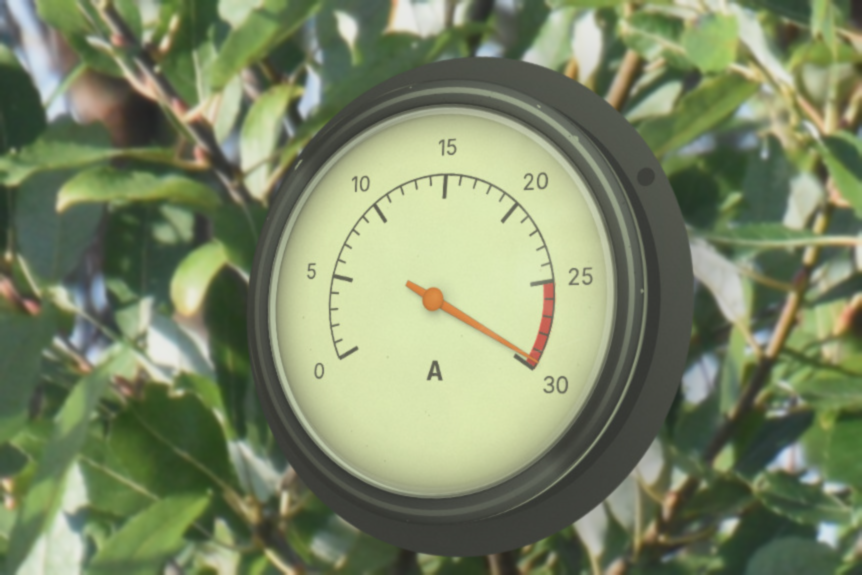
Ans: **29.5** A
